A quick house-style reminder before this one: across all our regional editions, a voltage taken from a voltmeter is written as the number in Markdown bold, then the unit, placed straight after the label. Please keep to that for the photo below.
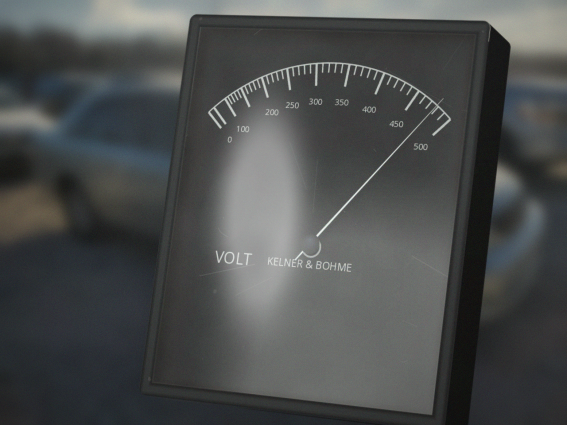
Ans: **480** V
